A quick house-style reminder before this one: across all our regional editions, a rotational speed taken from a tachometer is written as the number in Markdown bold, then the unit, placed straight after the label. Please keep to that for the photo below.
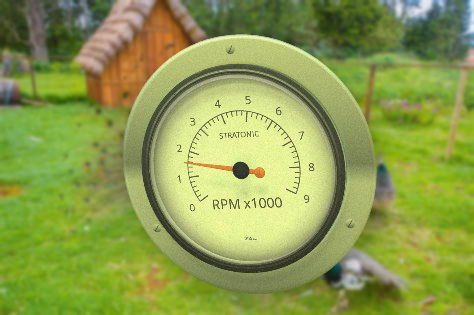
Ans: **1600** rpm
